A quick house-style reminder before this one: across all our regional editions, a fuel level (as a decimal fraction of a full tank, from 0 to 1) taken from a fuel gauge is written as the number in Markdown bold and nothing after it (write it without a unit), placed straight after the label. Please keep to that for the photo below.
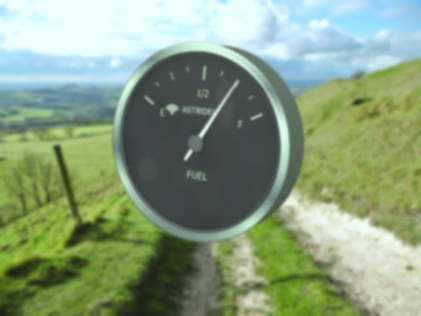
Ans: **0.75**
